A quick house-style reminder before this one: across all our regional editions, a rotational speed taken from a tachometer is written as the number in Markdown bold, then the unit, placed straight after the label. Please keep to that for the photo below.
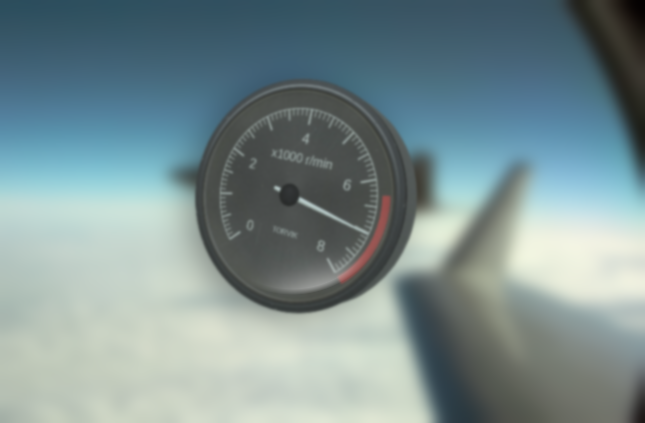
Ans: **7000** rpm
